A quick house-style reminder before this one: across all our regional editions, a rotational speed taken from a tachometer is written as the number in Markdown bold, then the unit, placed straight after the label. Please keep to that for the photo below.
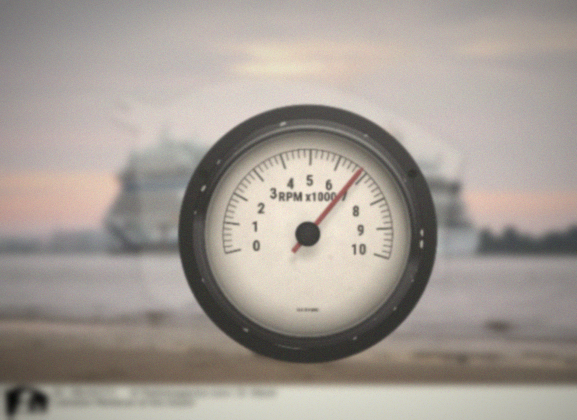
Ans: **6800** rpm
